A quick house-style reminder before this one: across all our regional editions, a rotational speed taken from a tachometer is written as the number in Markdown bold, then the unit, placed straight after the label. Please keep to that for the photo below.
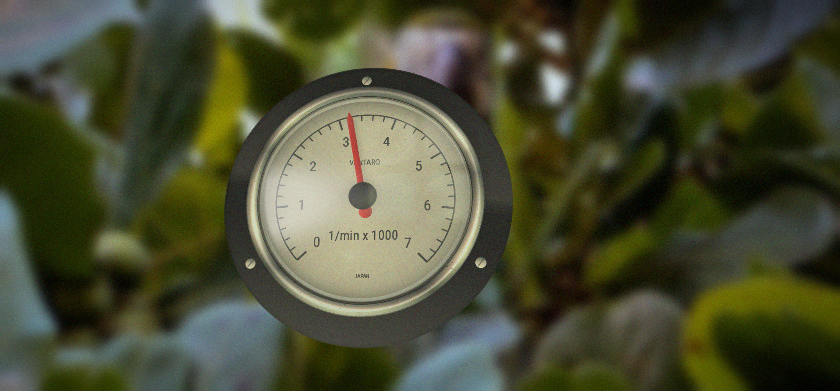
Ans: **3200** rpm
